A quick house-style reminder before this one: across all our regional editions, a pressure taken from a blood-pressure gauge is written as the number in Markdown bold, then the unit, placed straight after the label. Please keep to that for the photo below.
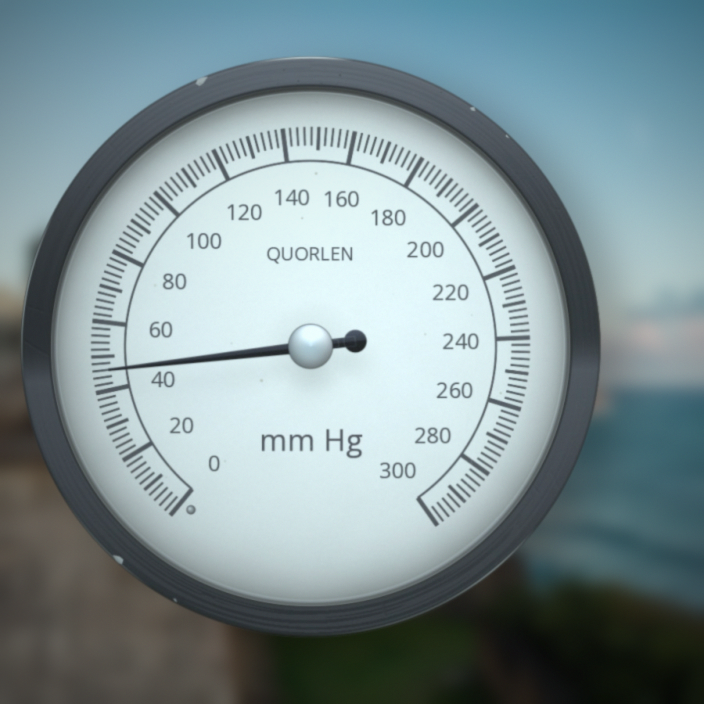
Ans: **46** mmHg
